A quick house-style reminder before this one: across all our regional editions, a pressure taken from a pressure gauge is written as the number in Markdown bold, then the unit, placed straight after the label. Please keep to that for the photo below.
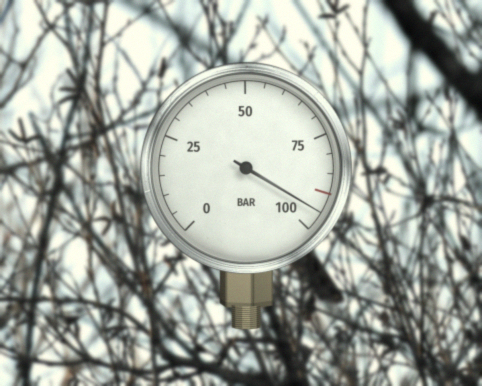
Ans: **95** bar
